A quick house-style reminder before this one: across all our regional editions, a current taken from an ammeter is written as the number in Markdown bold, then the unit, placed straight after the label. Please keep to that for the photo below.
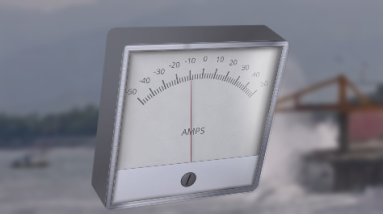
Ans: **-10** A
